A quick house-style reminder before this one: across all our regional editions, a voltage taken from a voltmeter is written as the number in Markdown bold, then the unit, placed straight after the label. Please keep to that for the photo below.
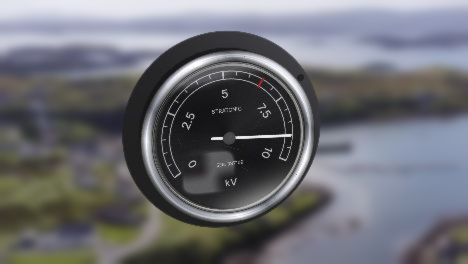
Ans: **9** kV
